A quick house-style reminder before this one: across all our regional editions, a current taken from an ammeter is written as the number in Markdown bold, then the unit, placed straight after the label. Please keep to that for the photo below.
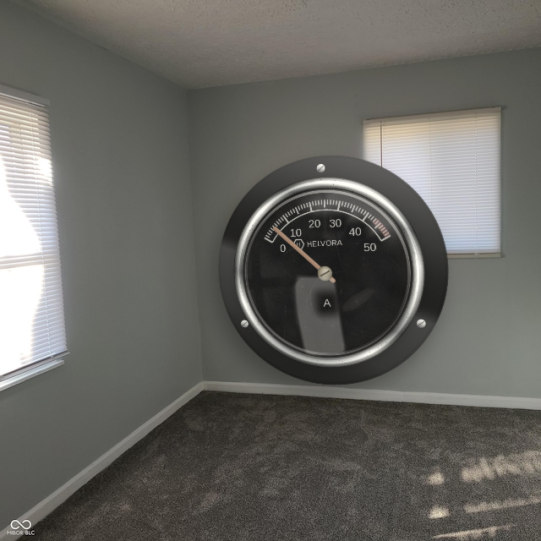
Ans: **5** A
